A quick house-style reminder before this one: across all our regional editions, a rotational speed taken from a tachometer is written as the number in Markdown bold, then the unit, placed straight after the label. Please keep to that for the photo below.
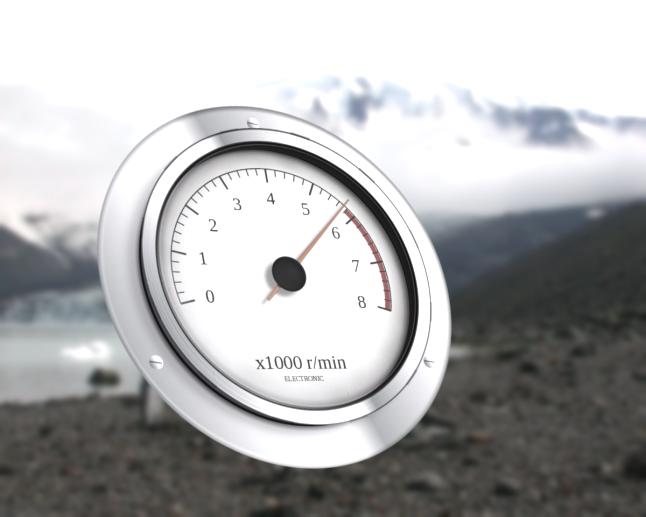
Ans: **5700** rpm
